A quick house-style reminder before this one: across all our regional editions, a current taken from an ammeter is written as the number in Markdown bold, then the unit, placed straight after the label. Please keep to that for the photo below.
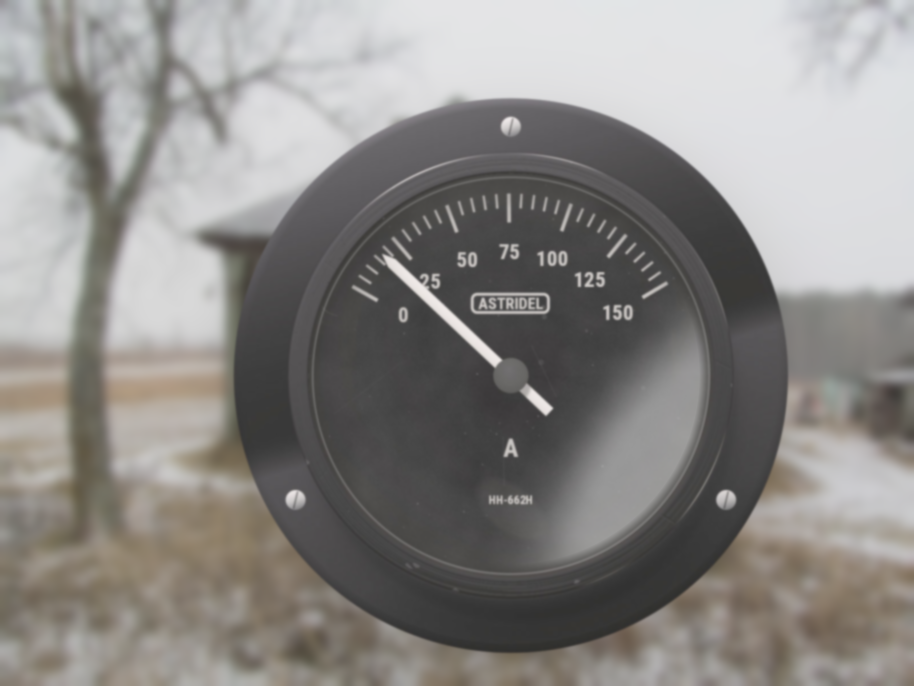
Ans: **17.5** A
